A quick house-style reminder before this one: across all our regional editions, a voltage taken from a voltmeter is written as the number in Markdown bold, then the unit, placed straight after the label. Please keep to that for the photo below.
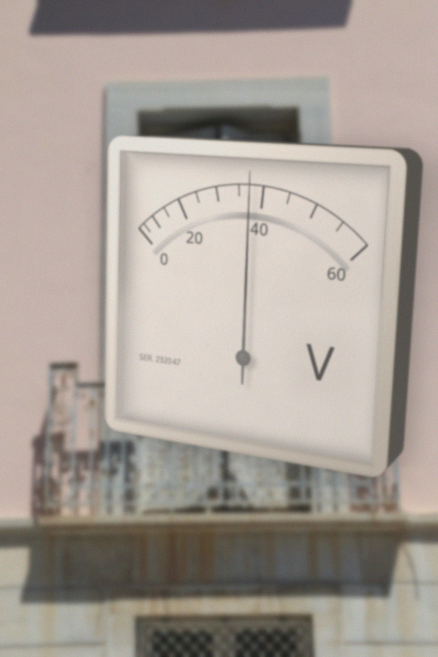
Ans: **37.5** V
